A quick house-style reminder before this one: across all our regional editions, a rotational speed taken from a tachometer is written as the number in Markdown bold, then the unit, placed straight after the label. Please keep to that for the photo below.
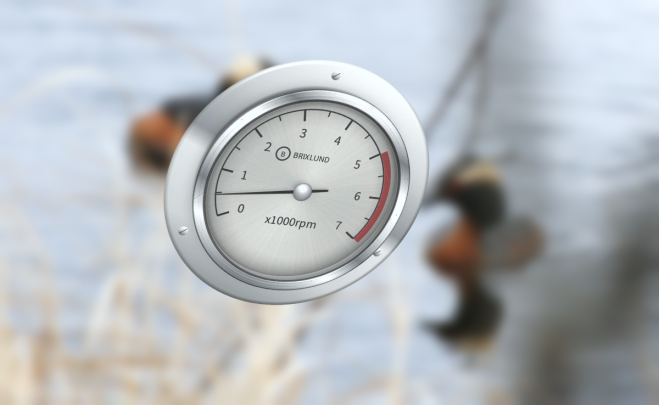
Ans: **500** rpm
